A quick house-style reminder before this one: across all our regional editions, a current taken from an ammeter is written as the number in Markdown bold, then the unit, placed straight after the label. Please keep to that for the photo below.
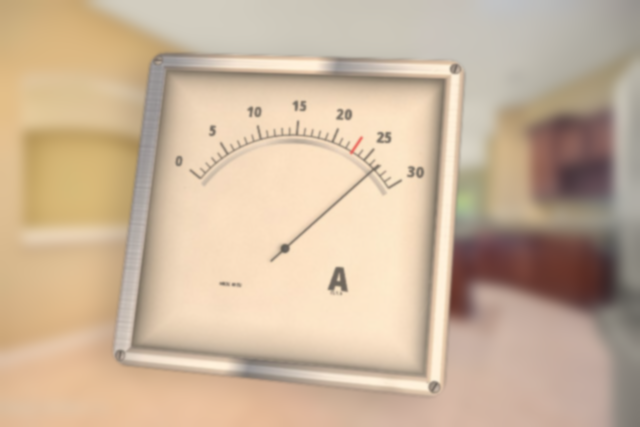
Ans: **27** A
